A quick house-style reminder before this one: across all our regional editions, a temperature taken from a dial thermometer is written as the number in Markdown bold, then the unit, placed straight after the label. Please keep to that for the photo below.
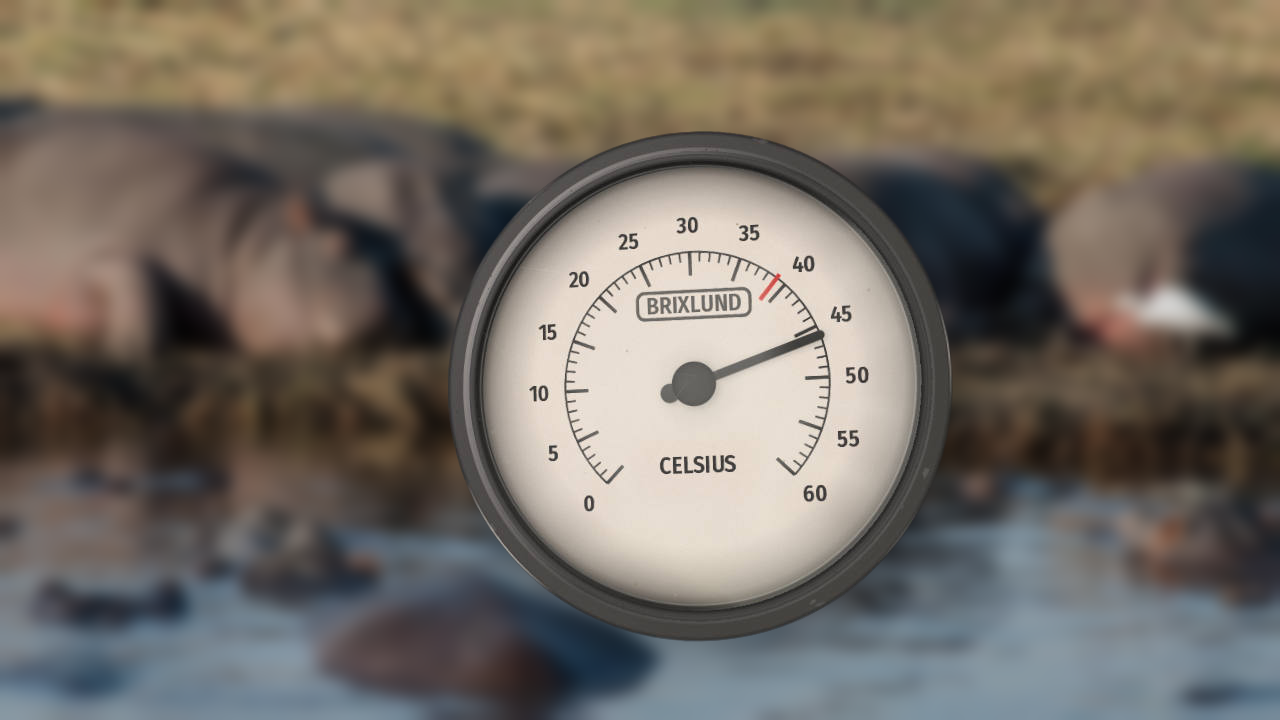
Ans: **46** °C
